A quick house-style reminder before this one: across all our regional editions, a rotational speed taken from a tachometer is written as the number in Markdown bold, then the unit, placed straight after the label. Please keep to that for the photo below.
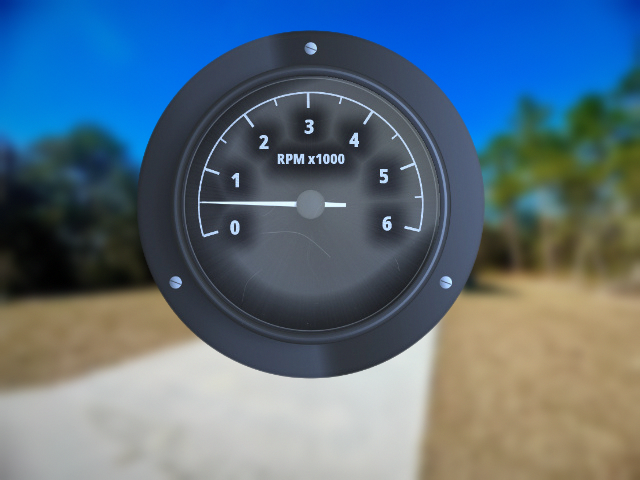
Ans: **500** rpm
